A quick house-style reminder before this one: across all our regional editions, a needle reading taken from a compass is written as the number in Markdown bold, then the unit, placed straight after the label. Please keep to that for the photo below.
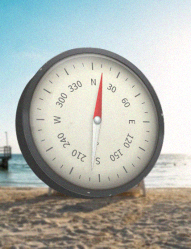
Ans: **10** °
